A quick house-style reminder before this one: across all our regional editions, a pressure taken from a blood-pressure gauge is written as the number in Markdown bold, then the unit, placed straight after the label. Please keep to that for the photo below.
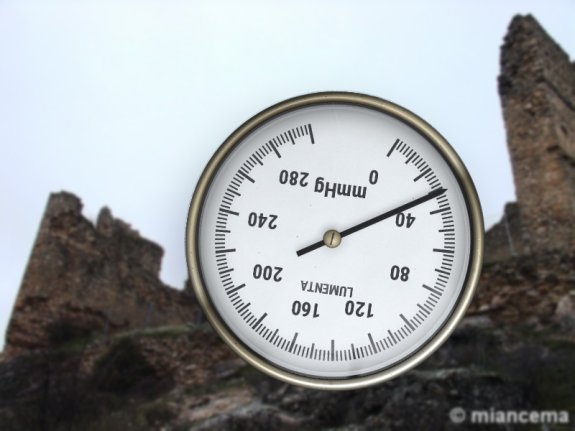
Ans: **32** mmHg
